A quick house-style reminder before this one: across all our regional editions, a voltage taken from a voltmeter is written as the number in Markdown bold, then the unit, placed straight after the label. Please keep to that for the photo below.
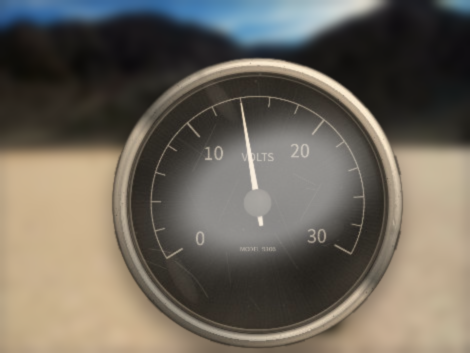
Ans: **14** V
